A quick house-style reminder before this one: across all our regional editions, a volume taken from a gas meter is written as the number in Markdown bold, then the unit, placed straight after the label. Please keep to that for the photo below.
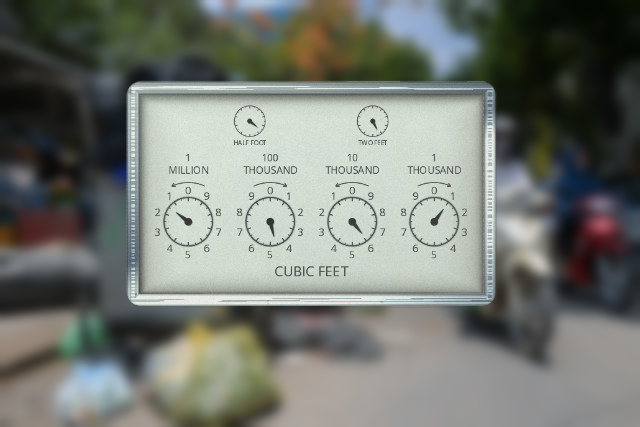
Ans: **146100** ft³
